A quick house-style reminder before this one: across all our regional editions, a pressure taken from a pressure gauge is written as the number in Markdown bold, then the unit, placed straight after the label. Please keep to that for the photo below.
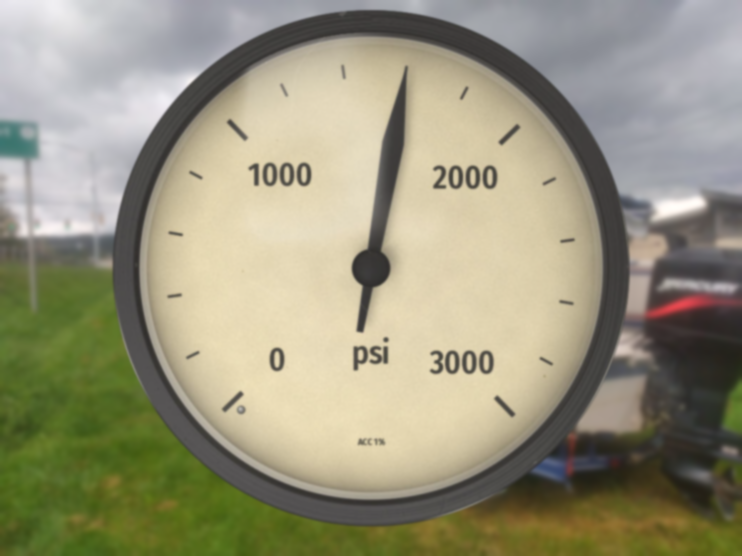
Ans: **1600** psi
